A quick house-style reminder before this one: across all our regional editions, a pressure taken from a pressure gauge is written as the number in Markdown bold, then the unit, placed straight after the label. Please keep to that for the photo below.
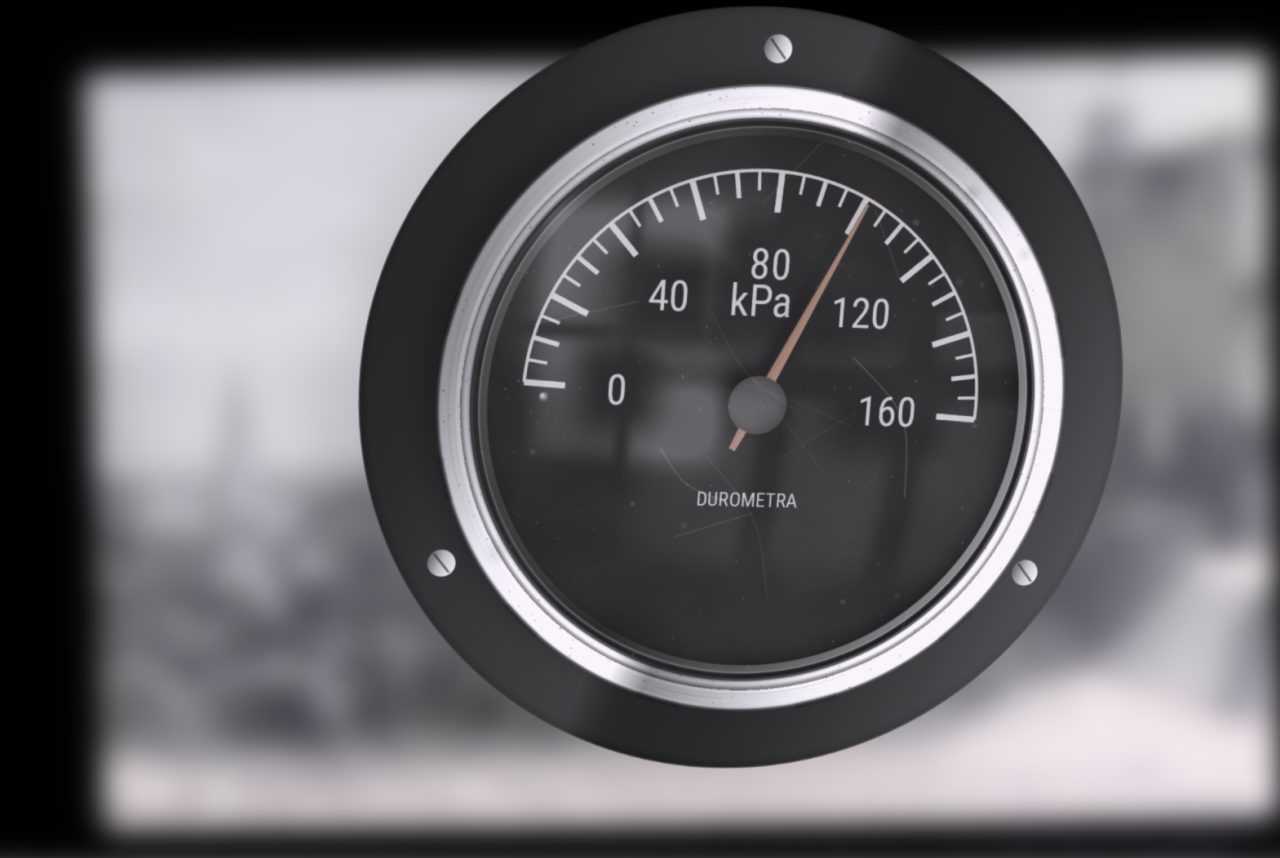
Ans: **100** kPa
